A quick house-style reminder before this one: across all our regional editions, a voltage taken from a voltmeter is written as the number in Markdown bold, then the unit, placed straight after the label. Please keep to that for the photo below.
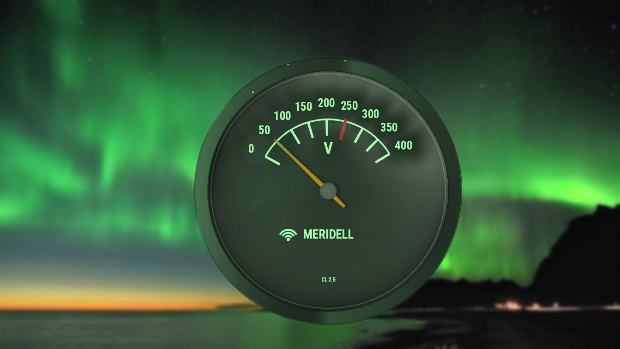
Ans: **50** V
